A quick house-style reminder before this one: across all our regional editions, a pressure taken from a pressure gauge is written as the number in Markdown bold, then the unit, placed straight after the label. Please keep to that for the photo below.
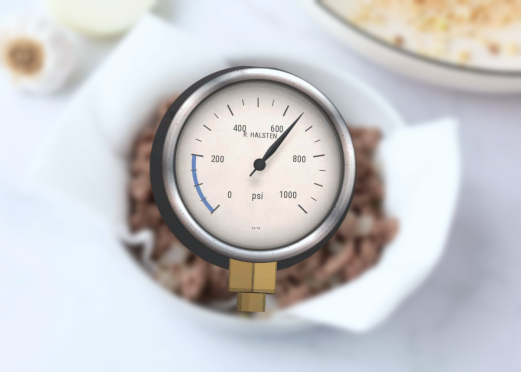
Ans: **650** psi
